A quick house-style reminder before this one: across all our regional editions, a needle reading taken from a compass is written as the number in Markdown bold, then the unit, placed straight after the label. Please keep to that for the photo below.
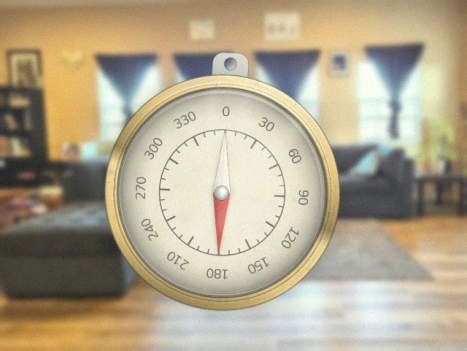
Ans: **180** °
